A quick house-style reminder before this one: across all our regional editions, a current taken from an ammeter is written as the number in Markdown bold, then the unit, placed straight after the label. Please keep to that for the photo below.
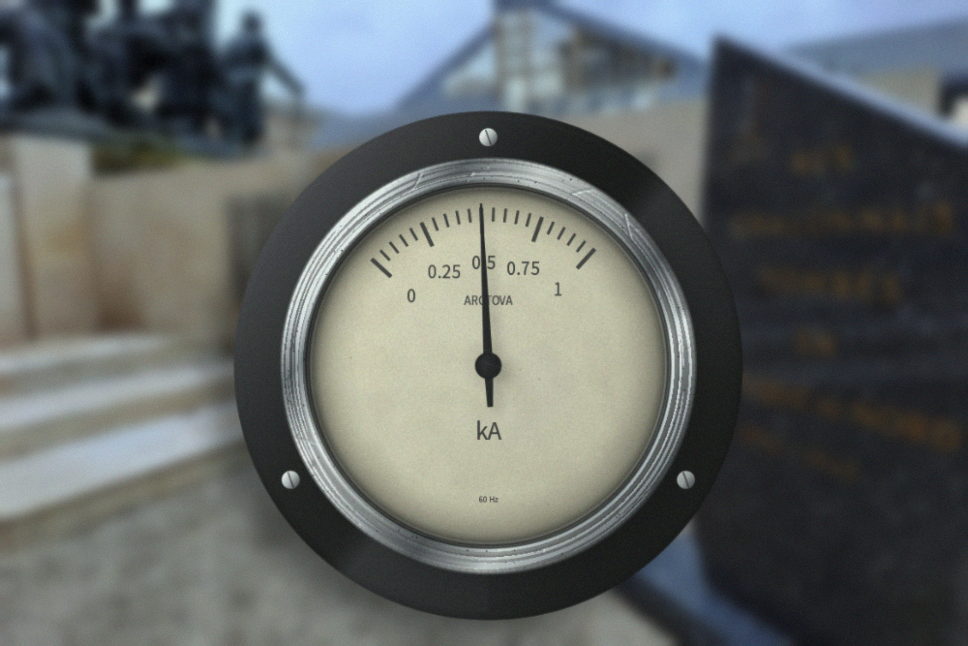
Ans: **0.5** kA
